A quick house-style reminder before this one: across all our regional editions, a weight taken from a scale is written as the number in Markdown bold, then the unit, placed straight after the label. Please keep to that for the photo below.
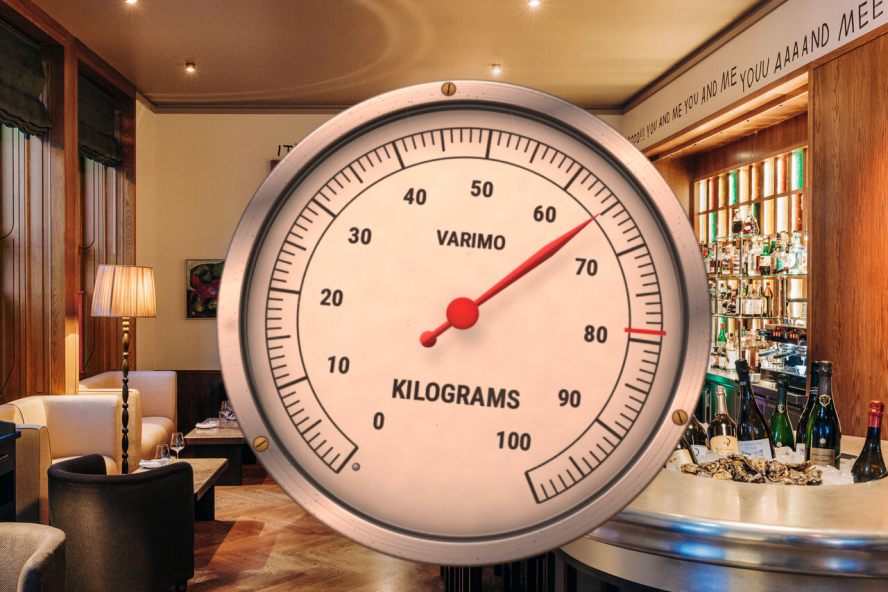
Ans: **65** kg
